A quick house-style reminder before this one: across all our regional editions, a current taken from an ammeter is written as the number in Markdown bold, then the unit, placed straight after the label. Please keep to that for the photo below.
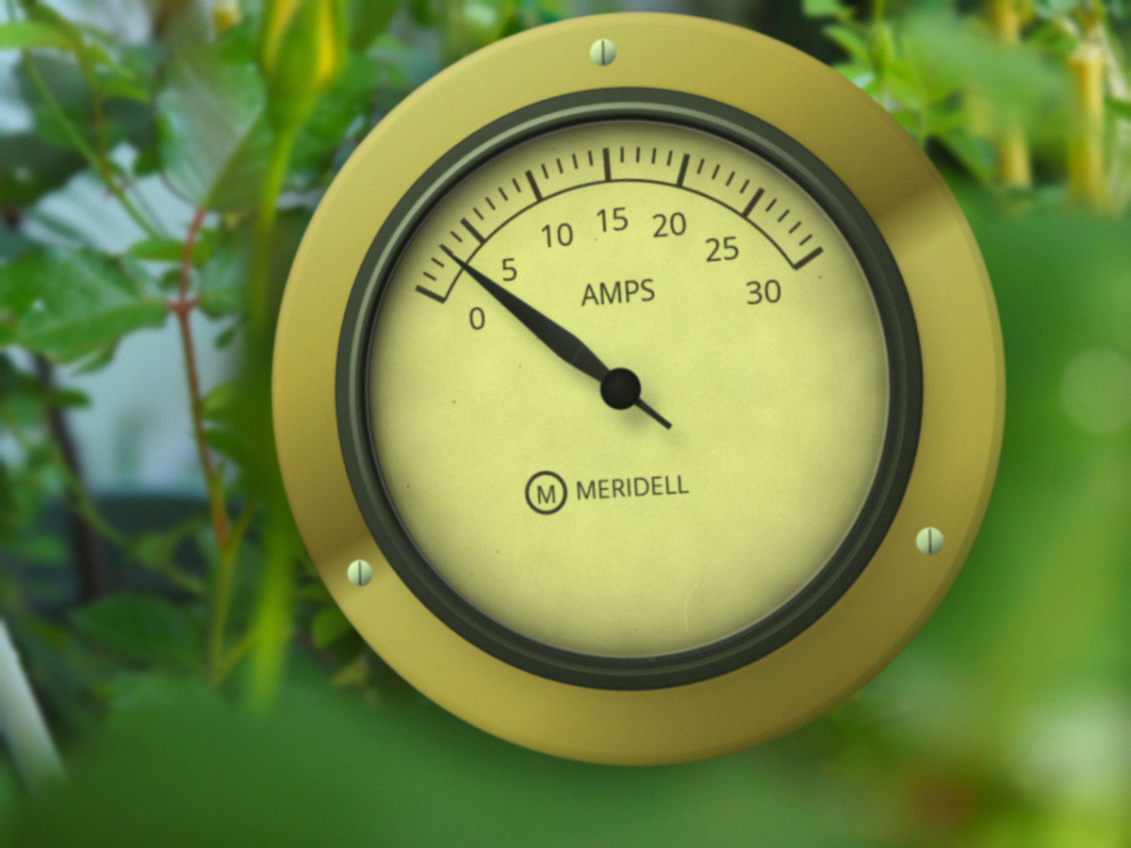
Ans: **3** A
